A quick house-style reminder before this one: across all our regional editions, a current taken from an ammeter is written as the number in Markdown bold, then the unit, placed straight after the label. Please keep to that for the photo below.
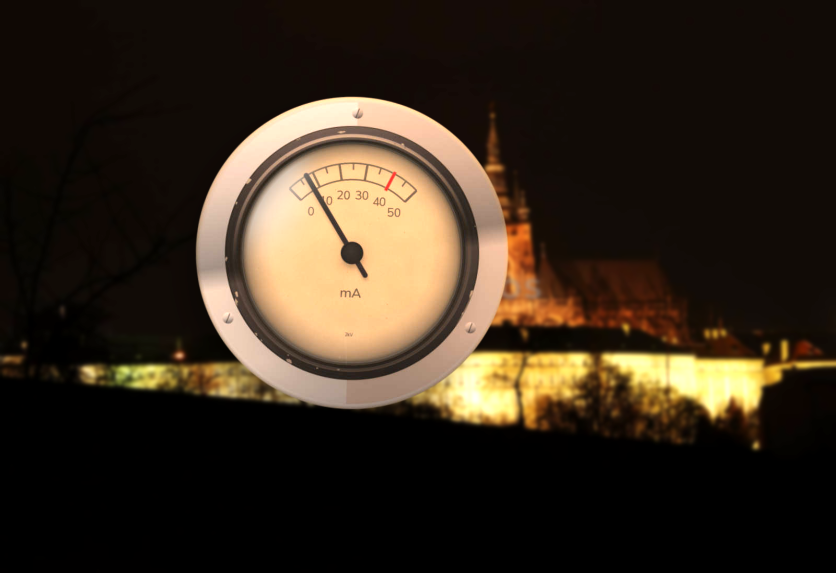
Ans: **7.5** mA
